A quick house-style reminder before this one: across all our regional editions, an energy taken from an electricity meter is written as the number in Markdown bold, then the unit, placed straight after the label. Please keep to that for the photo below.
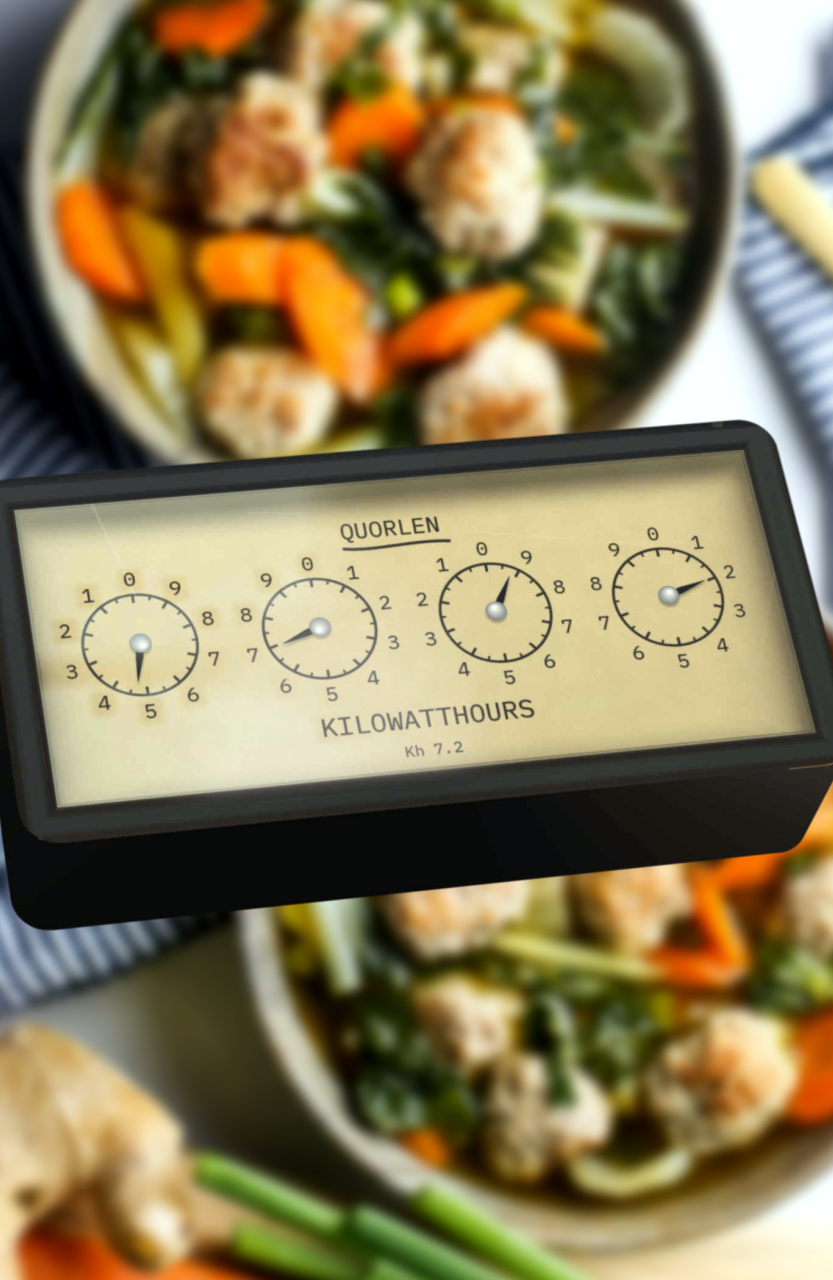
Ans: **4692** kWh
